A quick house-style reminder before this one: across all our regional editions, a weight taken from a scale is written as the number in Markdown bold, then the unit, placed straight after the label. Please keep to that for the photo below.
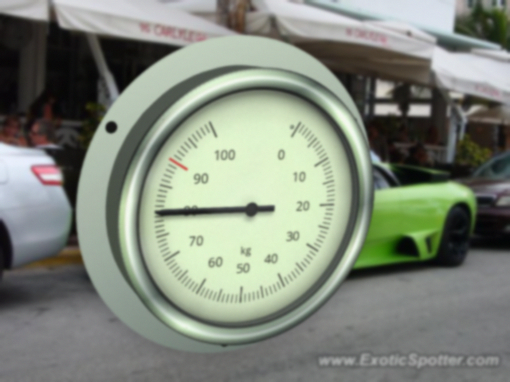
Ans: **80** kg
